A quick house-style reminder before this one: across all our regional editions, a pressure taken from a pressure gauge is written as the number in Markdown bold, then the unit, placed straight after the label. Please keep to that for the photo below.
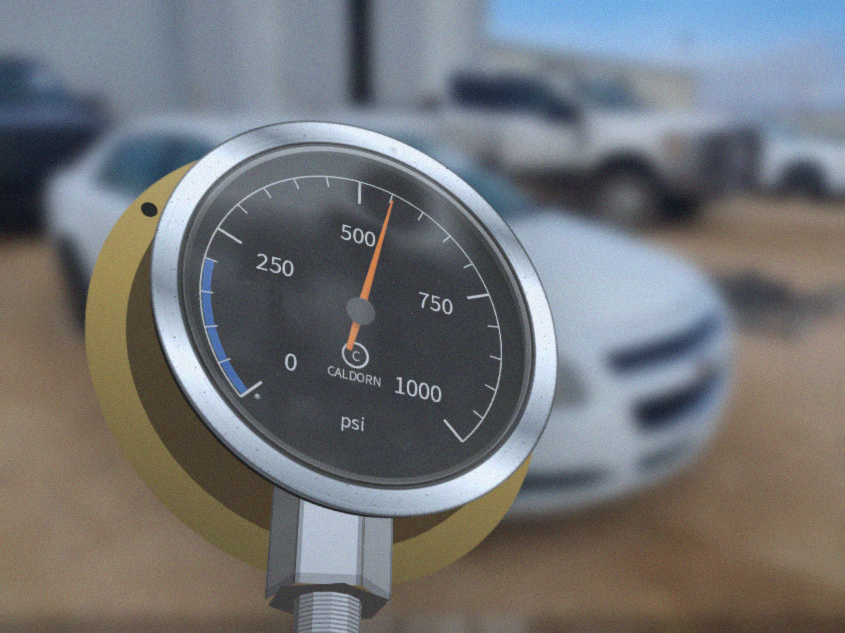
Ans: **550** psi
